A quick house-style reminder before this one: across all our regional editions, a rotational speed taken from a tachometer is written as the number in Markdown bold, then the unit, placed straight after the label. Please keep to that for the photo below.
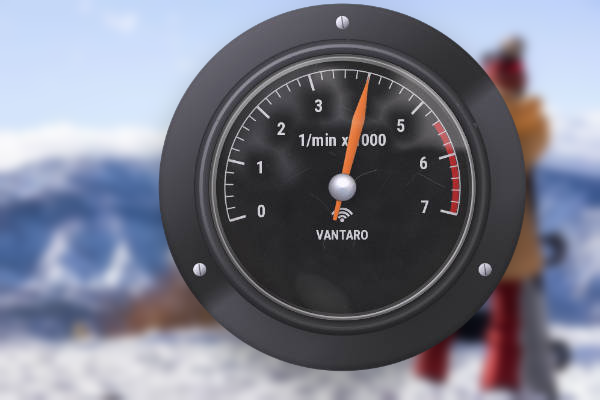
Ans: **4000** rpm
